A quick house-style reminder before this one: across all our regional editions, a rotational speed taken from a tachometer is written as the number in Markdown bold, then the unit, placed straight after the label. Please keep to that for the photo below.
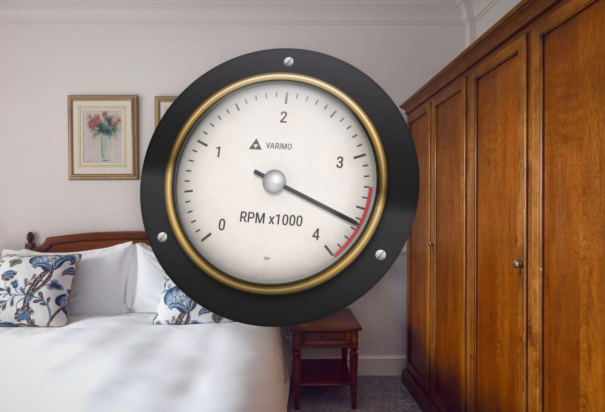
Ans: **3650** rpm
